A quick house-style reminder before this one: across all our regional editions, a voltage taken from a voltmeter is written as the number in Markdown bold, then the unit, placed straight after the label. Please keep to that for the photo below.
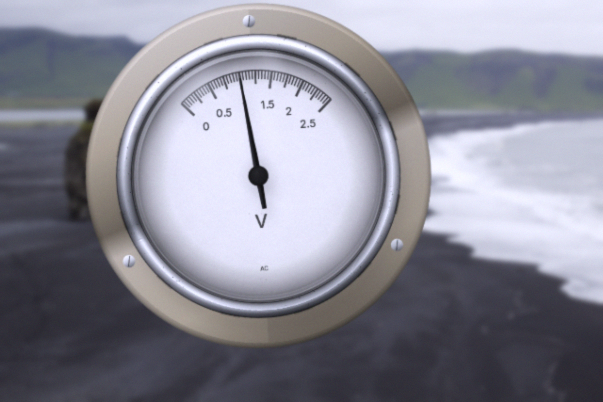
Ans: **1** V
